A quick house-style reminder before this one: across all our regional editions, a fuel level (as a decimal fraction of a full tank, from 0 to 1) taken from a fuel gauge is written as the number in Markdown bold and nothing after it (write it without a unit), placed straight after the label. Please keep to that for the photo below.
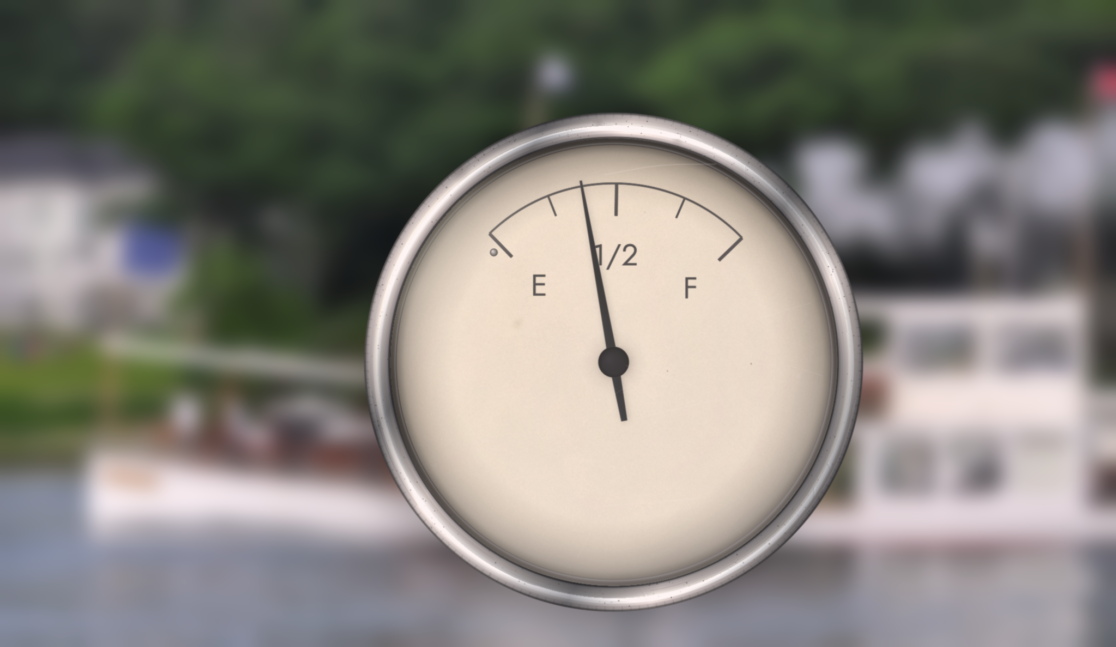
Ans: **0.375**
